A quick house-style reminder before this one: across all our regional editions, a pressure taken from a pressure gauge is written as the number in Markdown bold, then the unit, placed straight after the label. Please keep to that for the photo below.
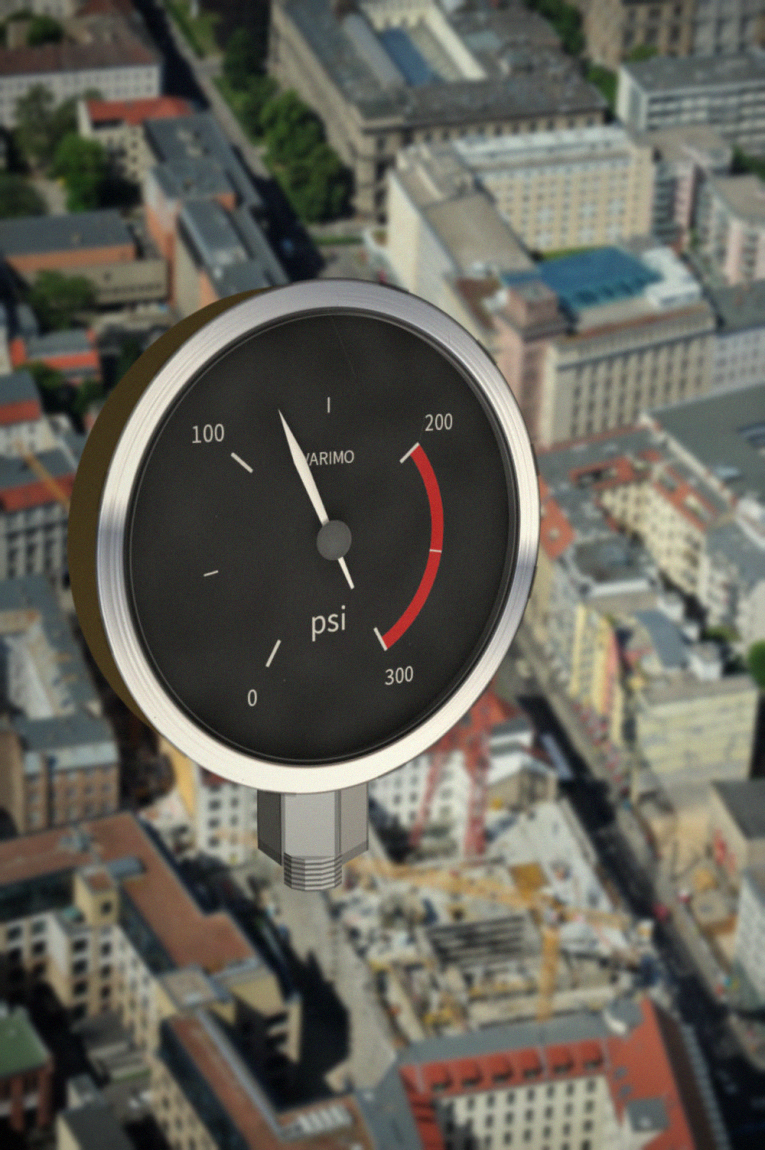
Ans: **125** psi
